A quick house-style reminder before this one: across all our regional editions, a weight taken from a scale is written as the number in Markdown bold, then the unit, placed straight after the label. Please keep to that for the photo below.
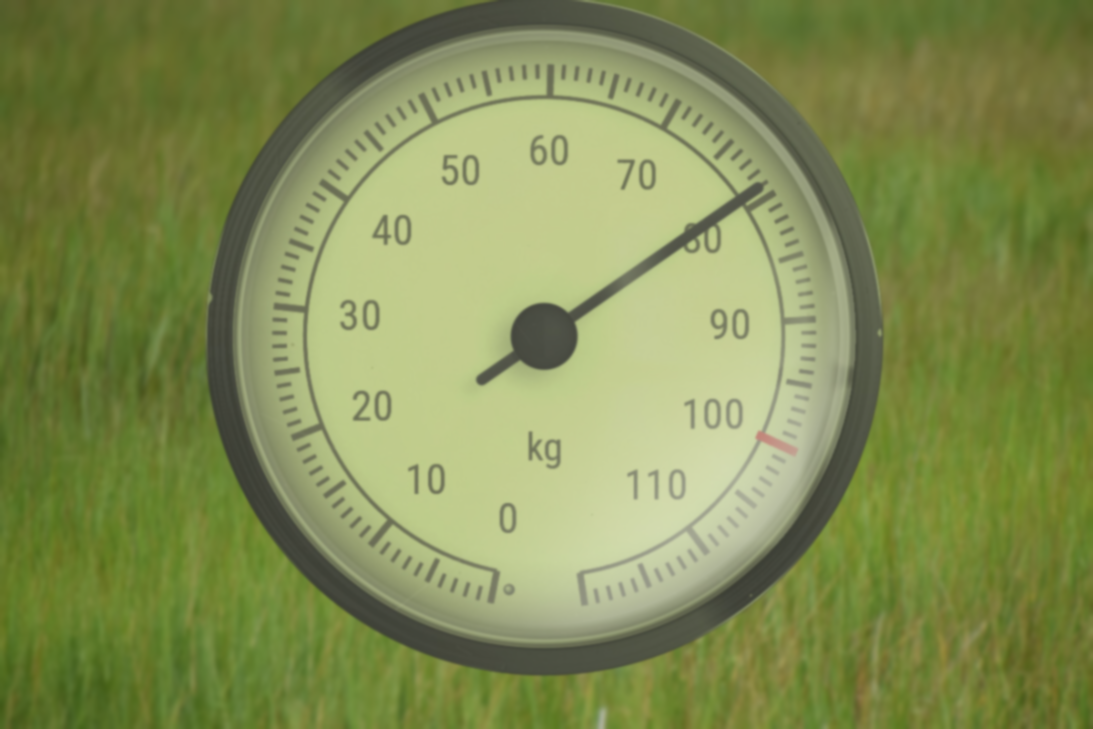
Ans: **79** kg
